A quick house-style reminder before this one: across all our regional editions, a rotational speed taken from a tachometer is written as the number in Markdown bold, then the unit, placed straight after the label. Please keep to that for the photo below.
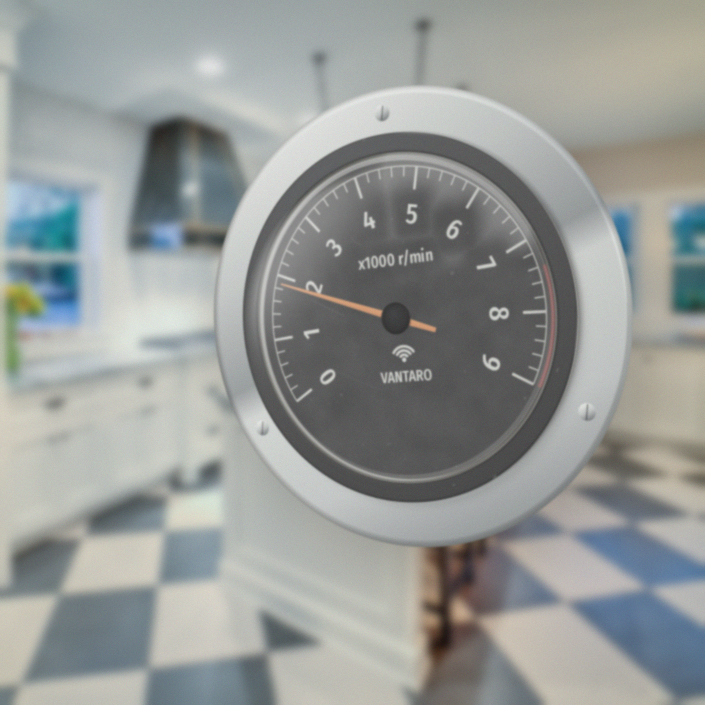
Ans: **1900** rpm
